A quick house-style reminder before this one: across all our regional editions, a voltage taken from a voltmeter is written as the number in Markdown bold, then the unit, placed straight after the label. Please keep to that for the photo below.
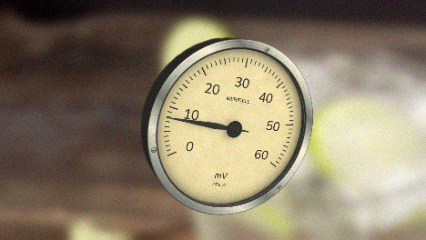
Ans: **8** mV
